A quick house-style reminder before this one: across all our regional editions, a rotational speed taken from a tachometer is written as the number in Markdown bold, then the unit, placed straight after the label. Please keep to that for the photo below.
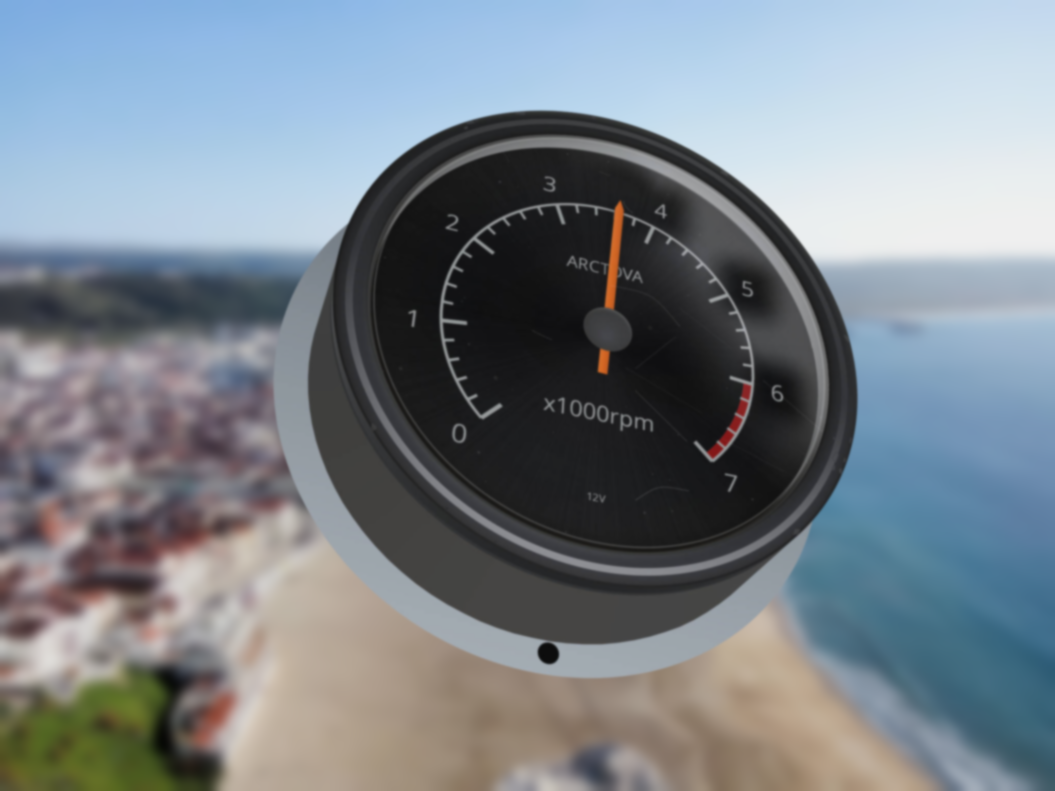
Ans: **3600** rpm
